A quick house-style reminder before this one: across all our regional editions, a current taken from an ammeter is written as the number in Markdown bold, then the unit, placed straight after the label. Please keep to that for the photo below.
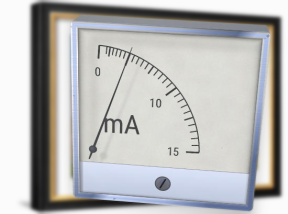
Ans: **5** mA
